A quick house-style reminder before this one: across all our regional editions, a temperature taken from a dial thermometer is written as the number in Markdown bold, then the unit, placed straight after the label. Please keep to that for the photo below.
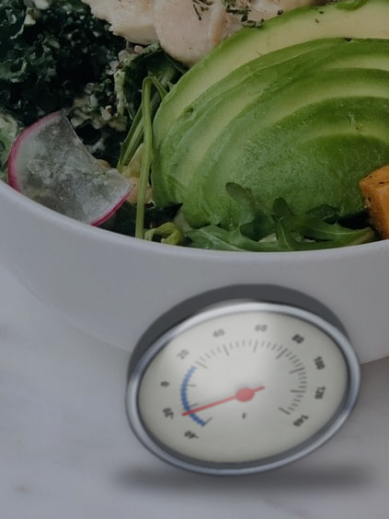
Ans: **-20** °F
